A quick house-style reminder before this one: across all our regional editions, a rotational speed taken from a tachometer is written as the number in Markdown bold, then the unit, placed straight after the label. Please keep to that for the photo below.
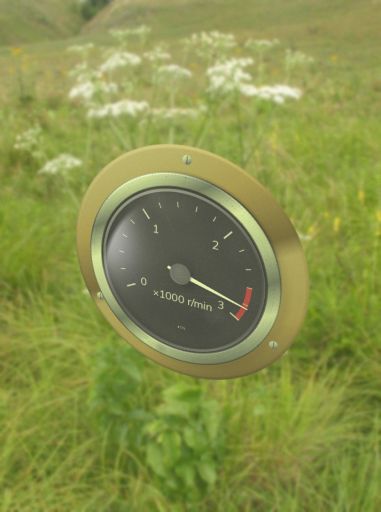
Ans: **2800** rpm
